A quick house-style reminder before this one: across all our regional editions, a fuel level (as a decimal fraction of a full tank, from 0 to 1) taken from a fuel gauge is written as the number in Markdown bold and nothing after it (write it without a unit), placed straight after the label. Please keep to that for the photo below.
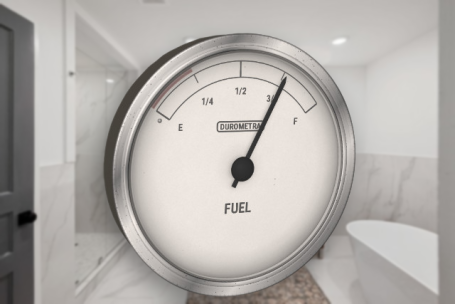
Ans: **0.75**
